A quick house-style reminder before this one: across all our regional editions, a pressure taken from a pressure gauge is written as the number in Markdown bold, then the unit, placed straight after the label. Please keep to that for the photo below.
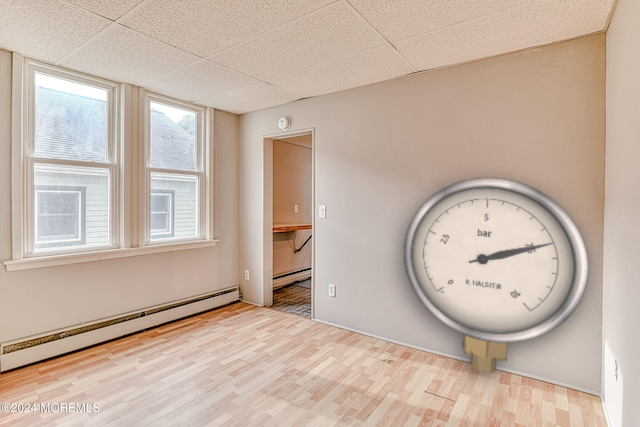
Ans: **7.5** bar
